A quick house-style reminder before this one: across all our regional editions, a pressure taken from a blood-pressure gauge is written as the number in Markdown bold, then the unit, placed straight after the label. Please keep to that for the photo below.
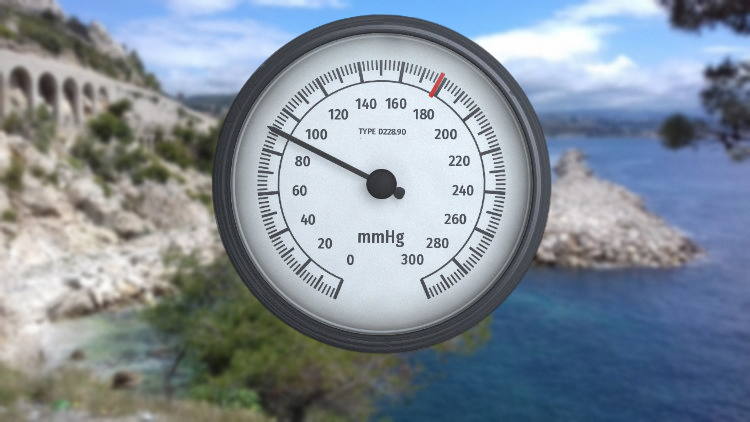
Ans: **90** mmHg
